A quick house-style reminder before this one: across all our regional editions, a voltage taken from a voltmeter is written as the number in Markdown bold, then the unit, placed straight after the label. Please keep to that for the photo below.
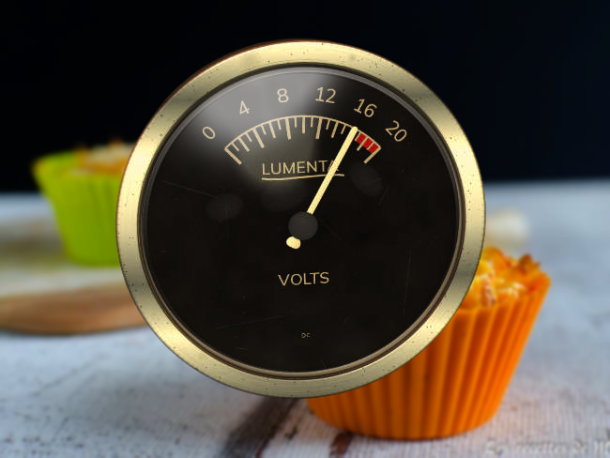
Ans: **16** V
